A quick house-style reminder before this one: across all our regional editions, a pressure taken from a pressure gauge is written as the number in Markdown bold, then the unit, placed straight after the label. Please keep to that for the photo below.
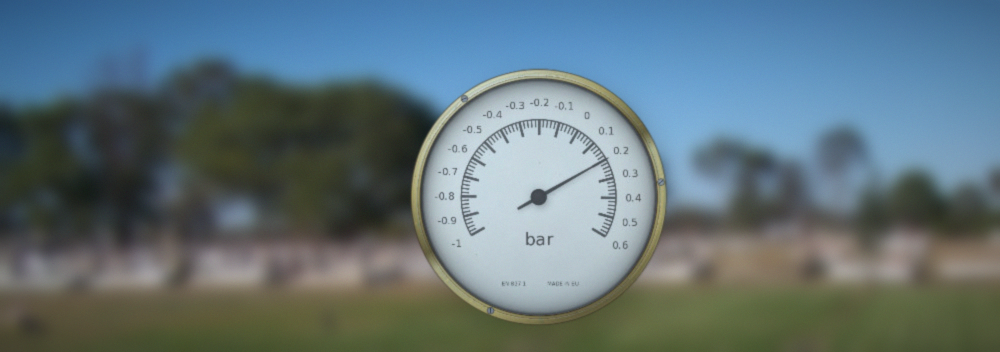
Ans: **0.2** bar
